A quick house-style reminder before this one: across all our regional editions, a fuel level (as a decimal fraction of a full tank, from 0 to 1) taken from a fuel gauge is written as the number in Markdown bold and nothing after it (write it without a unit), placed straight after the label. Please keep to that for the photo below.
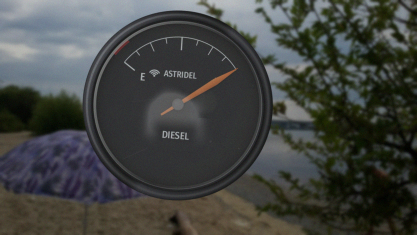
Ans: **1**
